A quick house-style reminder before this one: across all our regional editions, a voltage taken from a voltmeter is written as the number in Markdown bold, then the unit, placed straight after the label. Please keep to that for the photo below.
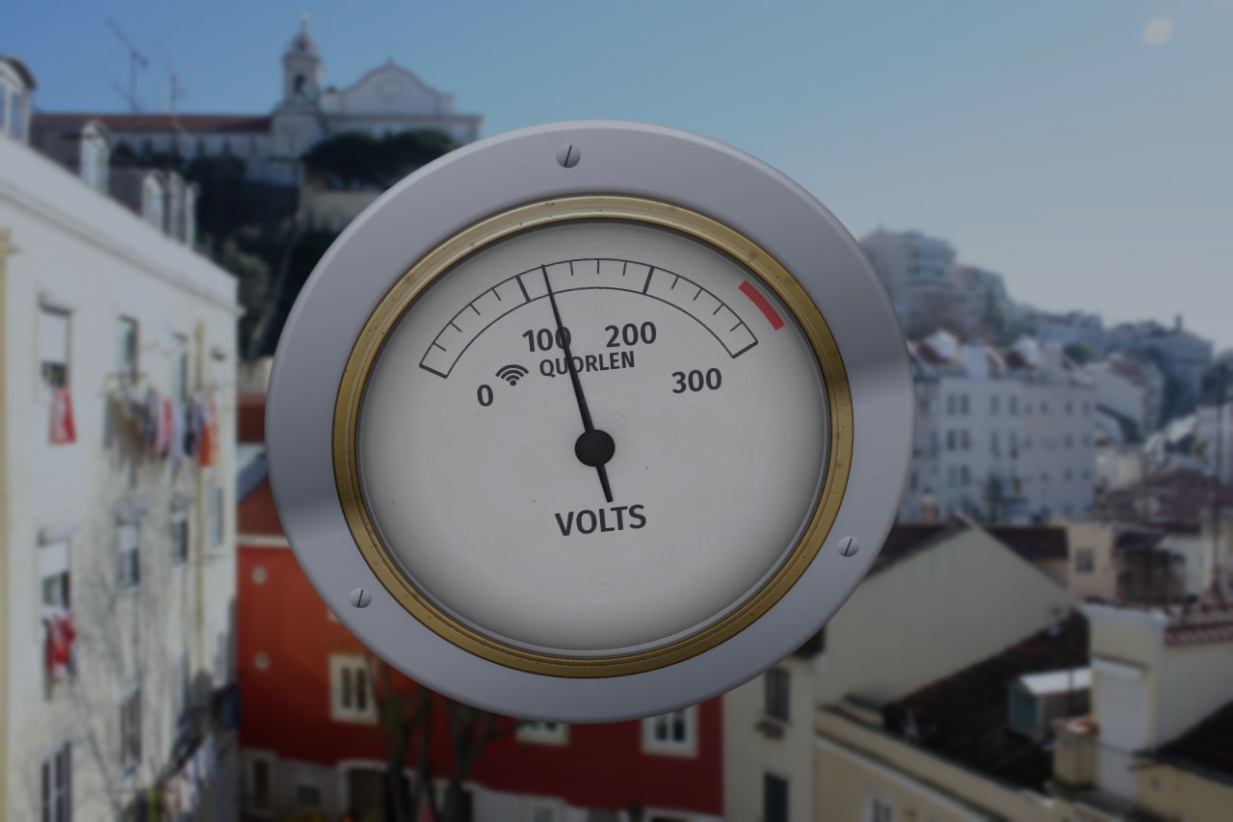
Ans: **120** V
